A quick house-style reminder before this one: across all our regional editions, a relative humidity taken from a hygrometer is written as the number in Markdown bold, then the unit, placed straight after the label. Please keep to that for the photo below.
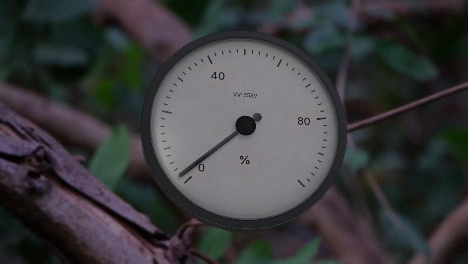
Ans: **2** %
